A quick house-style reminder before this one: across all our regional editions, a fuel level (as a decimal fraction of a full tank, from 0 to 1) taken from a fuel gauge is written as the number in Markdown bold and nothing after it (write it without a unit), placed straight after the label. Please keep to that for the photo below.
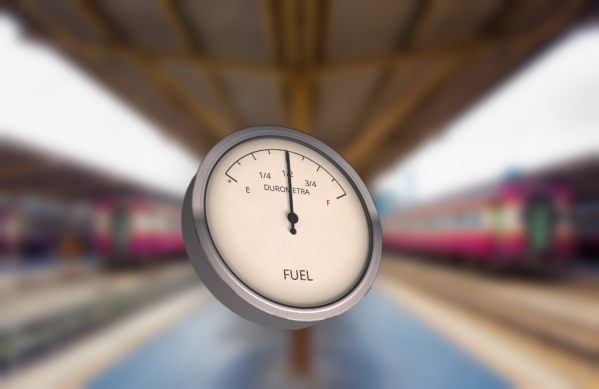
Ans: **0.5**
